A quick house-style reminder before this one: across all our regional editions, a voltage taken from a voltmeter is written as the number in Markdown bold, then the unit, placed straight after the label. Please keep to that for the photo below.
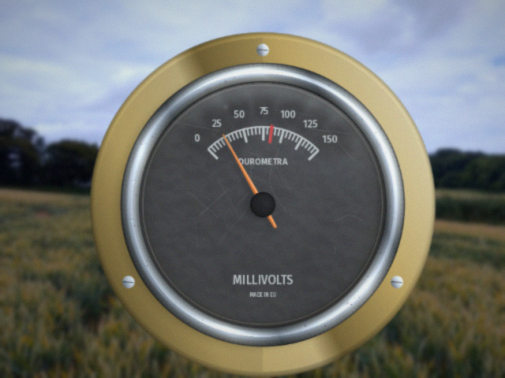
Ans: **25** mV
